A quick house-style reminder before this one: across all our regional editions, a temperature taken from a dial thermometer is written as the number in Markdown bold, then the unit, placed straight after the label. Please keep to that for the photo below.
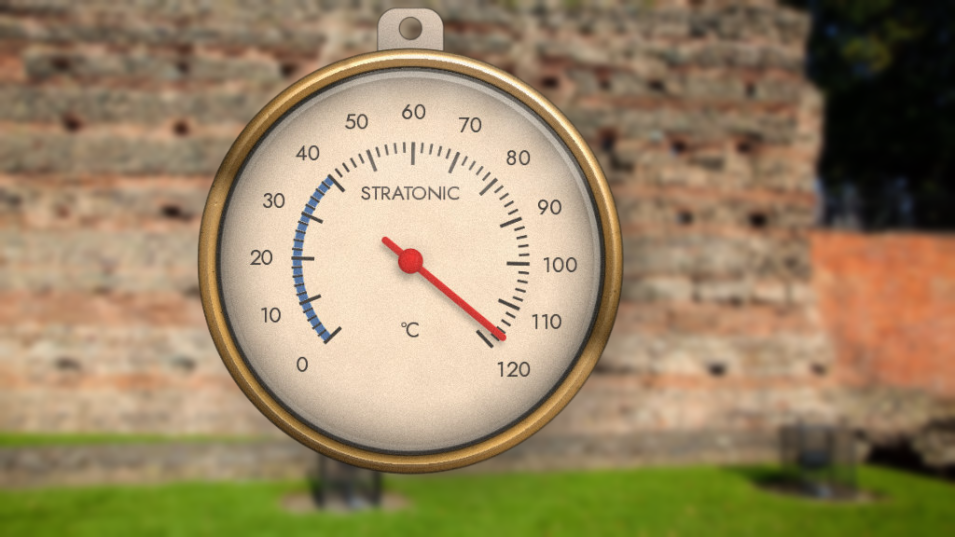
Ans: **117** °C
